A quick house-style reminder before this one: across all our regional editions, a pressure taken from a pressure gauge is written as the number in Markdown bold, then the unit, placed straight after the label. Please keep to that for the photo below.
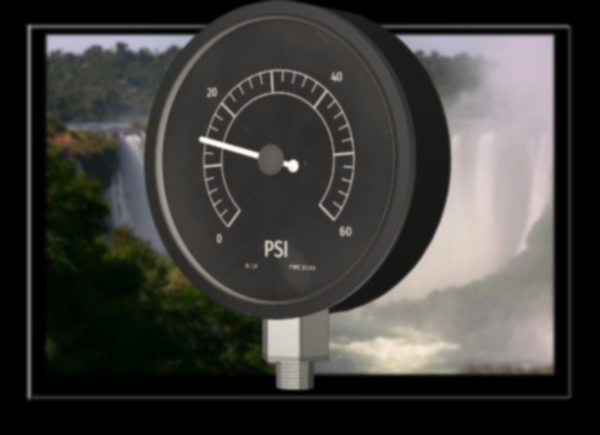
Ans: **14** psi
